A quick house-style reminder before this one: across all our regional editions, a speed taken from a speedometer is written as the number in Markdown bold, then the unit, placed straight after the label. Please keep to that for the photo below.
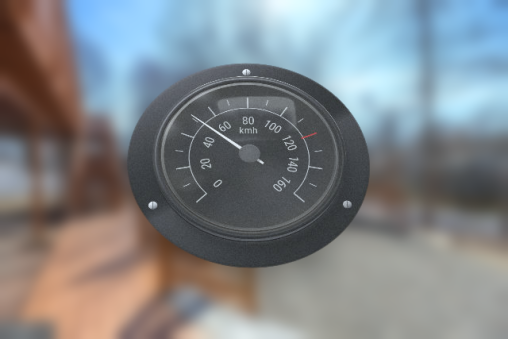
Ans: **50** km/h
